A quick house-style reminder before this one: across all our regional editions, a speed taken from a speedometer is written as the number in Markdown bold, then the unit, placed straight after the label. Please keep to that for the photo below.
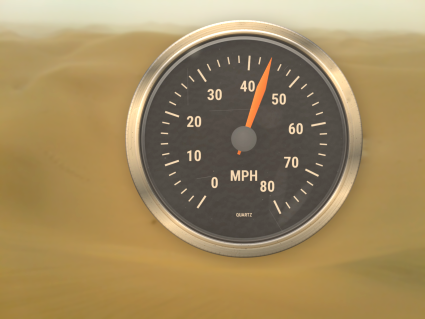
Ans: **44** mph
